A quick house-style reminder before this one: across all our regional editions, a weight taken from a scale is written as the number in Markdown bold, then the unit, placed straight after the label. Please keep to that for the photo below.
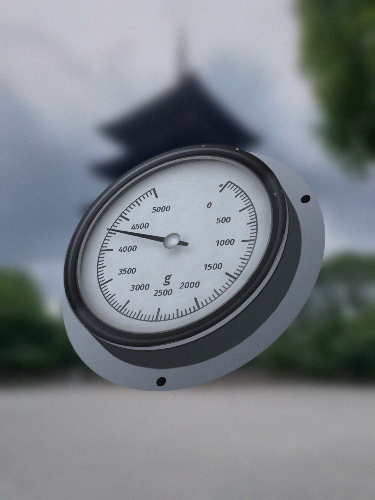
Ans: **4250** g
